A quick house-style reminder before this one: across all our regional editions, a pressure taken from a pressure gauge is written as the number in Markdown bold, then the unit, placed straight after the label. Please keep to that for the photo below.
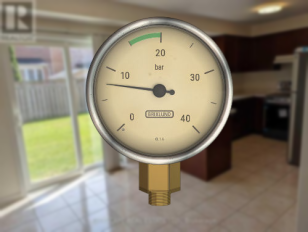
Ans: **7.5** bar
